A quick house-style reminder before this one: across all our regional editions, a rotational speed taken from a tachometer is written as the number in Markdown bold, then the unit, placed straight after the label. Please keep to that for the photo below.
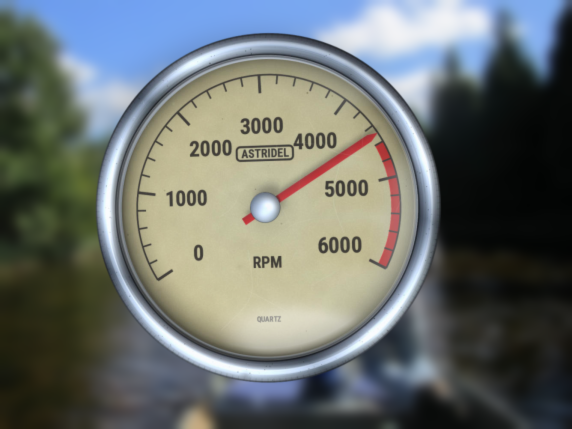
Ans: **4500** rpm
